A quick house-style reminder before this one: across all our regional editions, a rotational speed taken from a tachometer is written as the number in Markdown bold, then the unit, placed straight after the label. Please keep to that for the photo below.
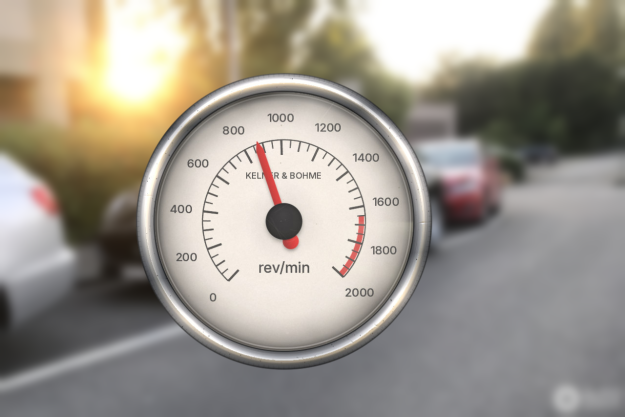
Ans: **875** rpm
